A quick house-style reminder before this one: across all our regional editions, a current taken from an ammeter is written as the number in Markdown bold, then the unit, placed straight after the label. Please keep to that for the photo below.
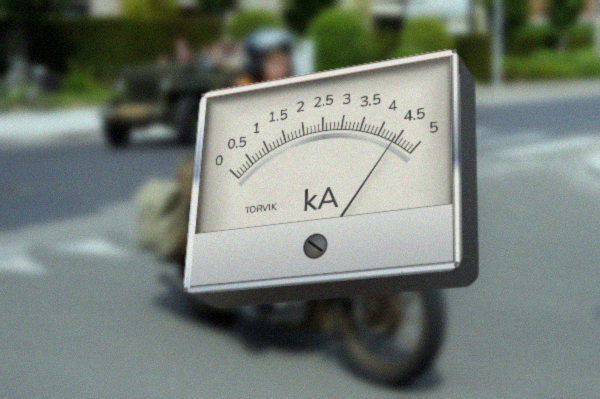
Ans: **4.5** kA
